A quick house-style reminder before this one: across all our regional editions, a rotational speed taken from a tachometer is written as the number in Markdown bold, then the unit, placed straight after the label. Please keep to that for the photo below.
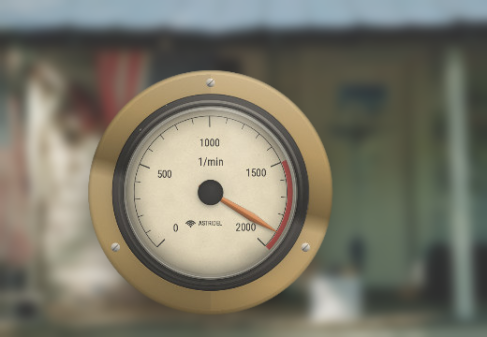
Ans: **1900** rpm
